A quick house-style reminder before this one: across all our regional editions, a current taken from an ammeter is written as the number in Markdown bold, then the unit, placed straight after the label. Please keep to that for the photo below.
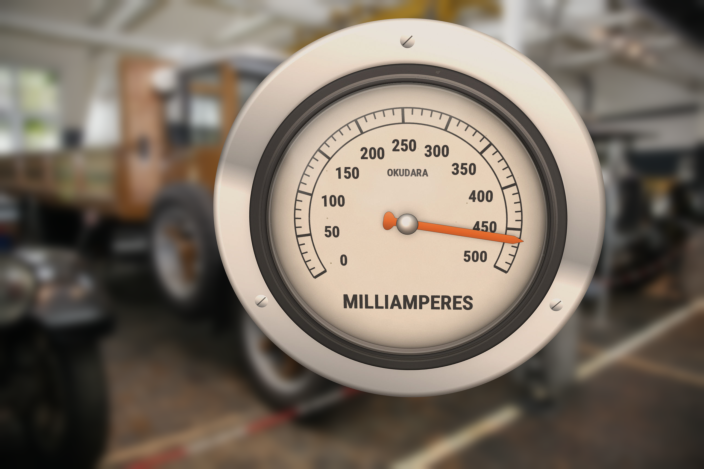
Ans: **460** mA
